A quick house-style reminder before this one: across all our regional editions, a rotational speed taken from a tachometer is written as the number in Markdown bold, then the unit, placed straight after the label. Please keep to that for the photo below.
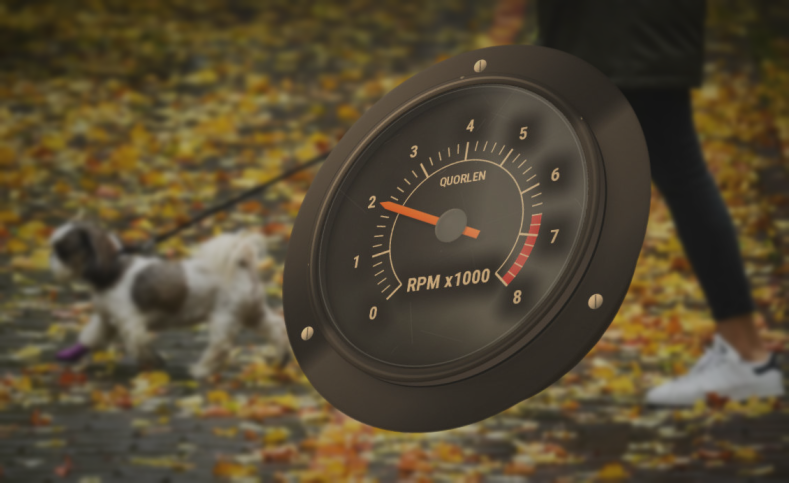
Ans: **2000** rpm
